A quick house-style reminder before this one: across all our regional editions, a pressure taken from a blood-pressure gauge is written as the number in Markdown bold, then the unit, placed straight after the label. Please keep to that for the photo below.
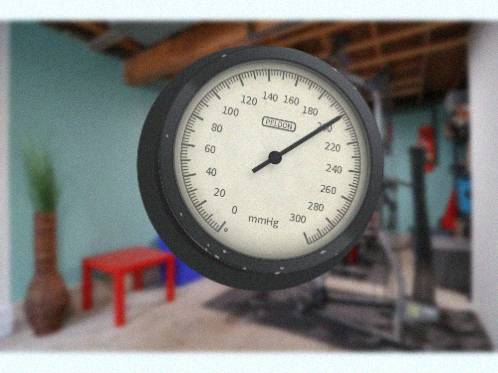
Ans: **200** mmHg
